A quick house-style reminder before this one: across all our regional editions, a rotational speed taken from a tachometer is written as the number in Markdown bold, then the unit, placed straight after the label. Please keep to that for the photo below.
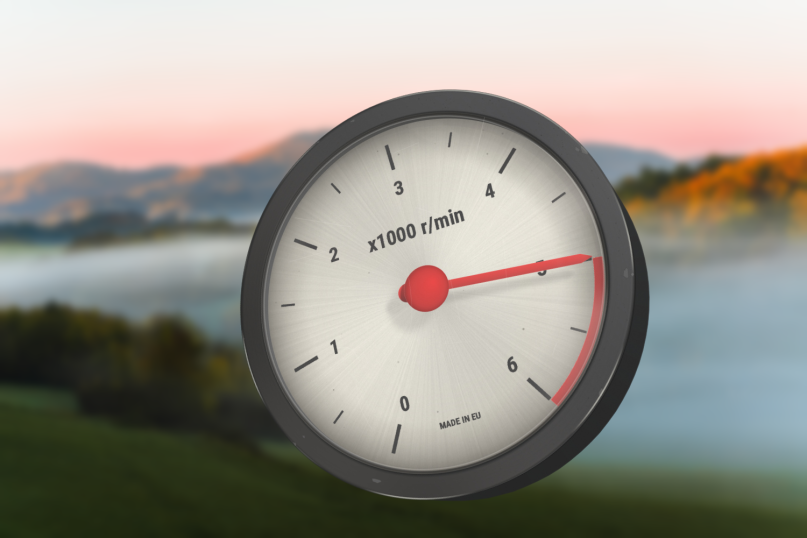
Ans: **5000** rpm
